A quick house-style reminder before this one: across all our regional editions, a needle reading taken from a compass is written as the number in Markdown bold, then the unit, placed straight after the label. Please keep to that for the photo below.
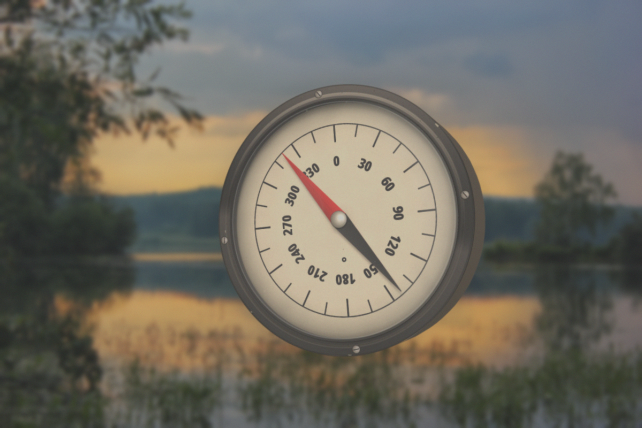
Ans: **322.5** °
